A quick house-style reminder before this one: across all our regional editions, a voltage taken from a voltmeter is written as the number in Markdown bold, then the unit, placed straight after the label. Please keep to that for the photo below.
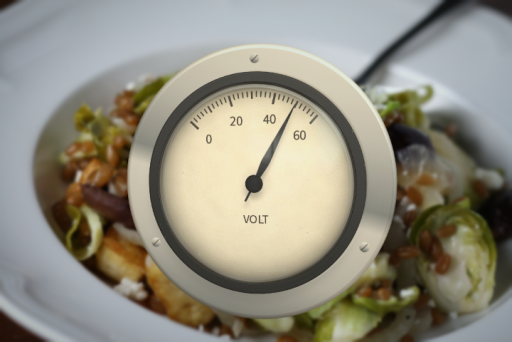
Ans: **50** V
